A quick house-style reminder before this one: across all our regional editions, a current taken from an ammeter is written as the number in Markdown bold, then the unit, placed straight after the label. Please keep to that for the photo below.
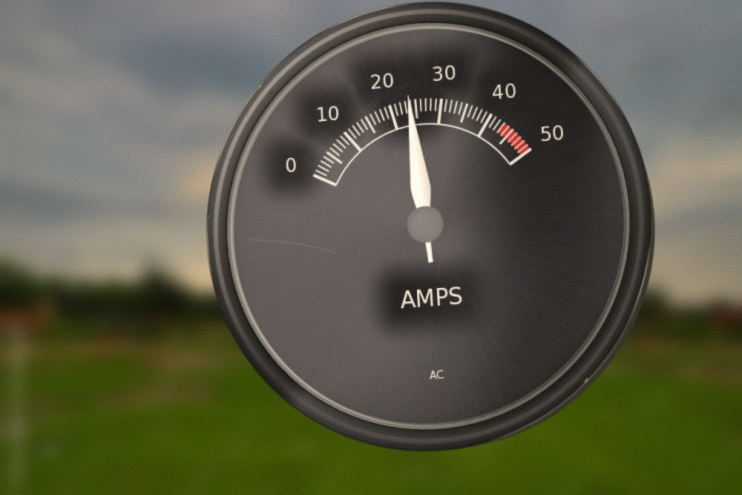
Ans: **24** A
